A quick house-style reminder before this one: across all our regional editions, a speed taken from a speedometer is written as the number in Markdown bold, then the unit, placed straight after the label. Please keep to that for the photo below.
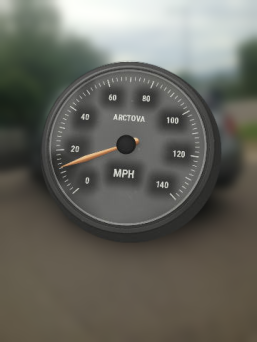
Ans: **12** mph
